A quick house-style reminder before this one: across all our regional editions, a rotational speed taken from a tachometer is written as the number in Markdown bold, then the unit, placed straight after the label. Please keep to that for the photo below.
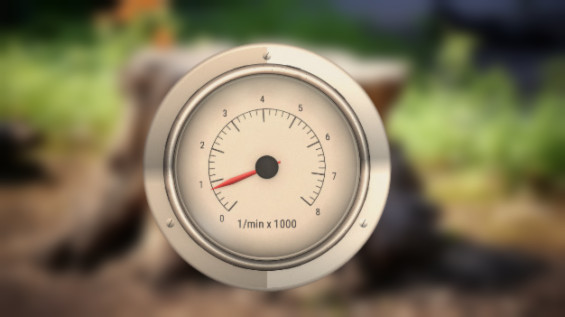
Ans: **800** rpm
